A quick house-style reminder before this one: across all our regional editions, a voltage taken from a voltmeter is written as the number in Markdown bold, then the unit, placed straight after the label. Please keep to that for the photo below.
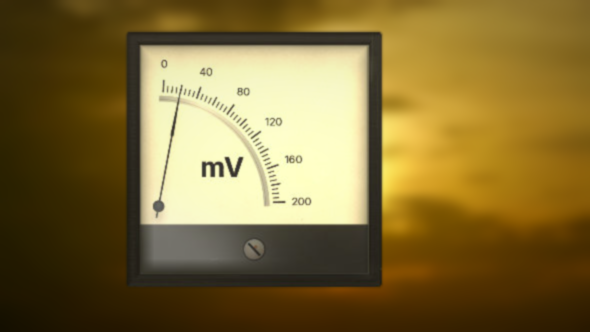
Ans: **20** mV
